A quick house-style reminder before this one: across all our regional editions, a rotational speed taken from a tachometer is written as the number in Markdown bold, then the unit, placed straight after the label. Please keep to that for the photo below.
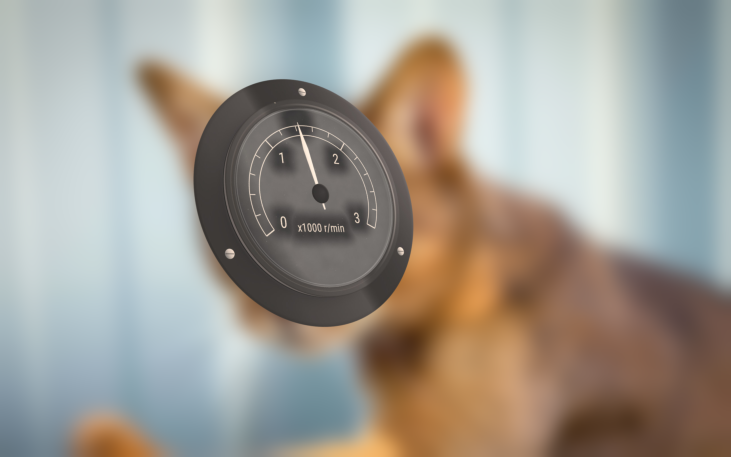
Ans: **1400** rpm
